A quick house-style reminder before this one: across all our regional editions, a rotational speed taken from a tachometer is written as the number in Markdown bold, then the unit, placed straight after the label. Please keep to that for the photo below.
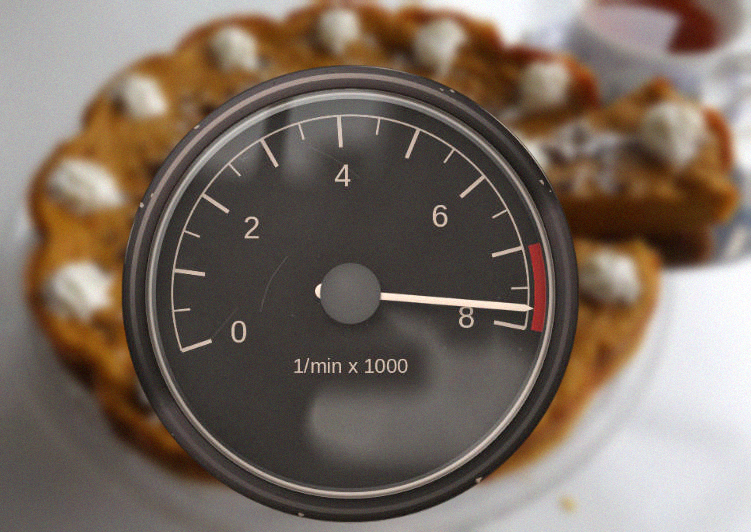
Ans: **7750** rpm
